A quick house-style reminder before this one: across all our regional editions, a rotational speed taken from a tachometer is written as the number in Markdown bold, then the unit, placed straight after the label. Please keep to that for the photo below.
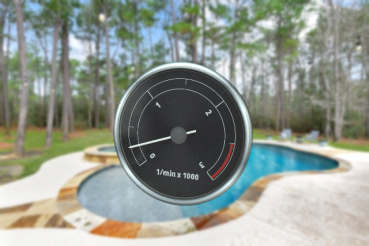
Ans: **250** rpm
